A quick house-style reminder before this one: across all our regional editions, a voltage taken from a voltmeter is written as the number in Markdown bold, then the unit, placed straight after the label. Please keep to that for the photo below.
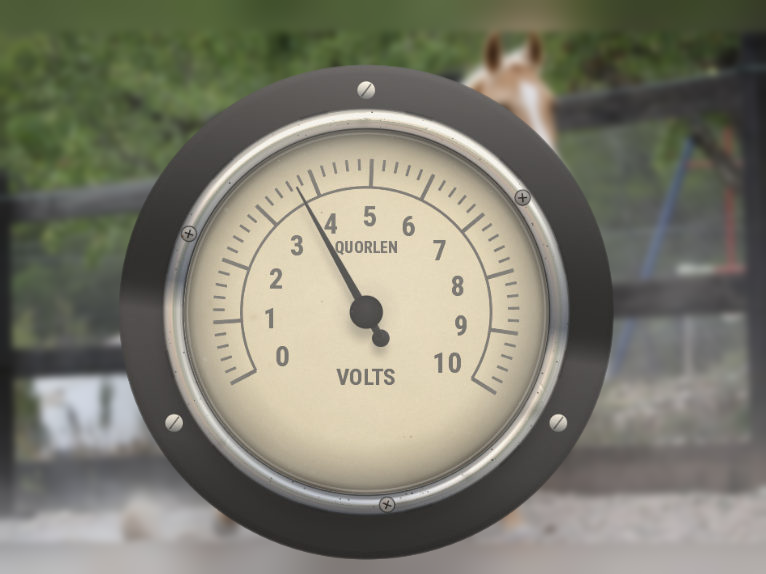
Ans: **3.7** V
